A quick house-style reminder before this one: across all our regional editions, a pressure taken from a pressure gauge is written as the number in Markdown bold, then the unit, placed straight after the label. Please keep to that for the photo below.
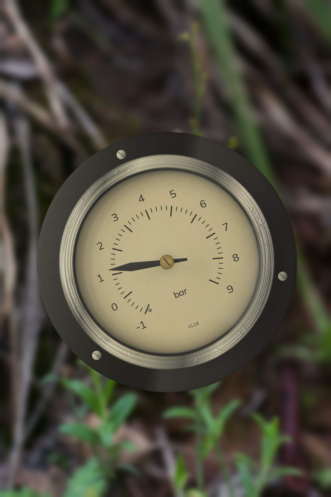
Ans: **1.2** bar
